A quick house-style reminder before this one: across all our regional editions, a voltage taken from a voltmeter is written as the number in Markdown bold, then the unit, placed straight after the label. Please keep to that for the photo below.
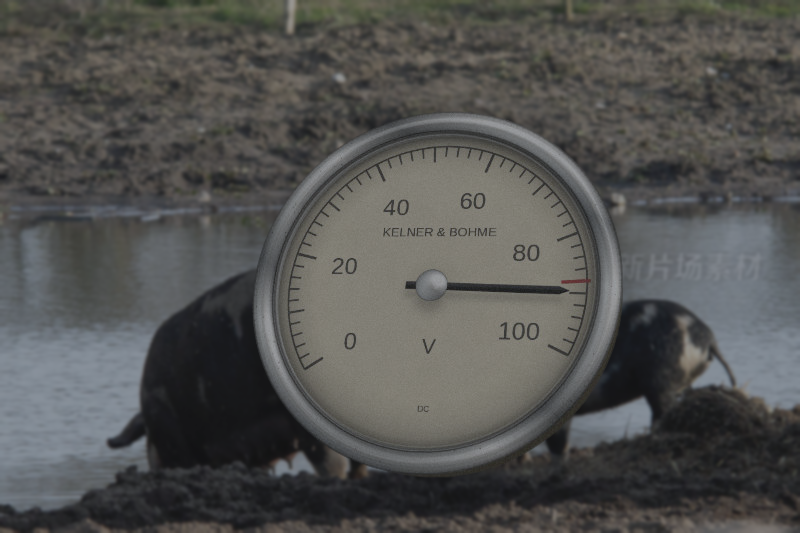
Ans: **90** V
